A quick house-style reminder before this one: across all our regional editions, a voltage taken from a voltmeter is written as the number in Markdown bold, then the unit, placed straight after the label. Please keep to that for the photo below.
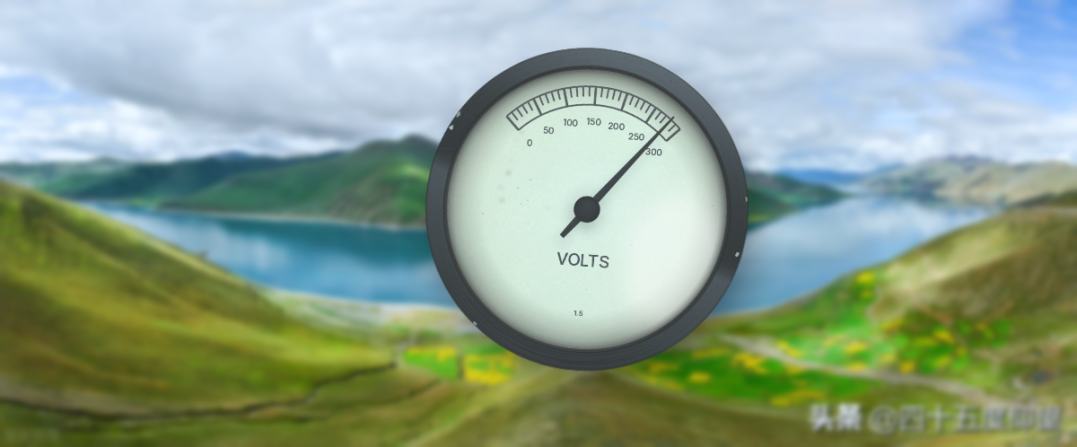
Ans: **280** V
